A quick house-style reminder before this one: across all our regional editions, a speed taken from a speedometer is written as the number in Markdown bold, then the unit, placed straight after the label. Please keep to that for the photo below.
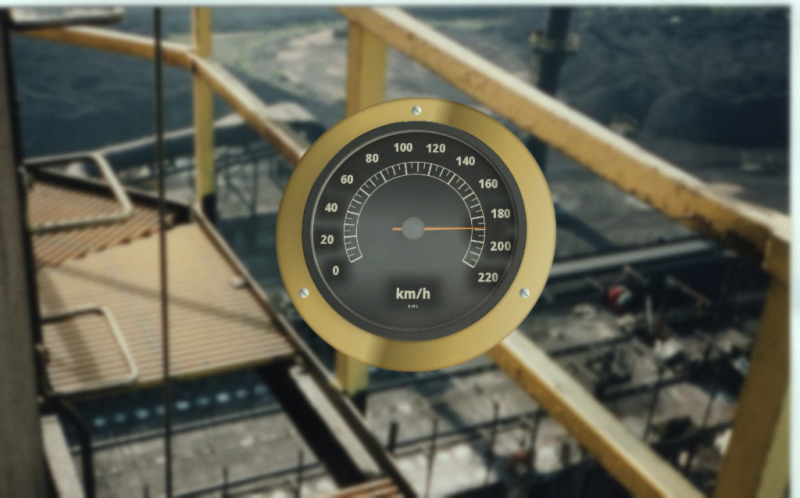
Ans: **190** km/h
